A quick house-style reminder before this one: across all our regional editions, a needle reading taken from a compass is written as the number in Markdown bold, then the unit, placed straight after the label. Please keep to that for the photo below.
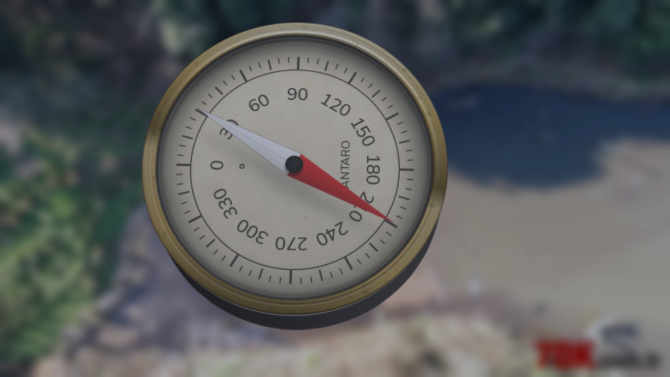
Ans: **210** °
